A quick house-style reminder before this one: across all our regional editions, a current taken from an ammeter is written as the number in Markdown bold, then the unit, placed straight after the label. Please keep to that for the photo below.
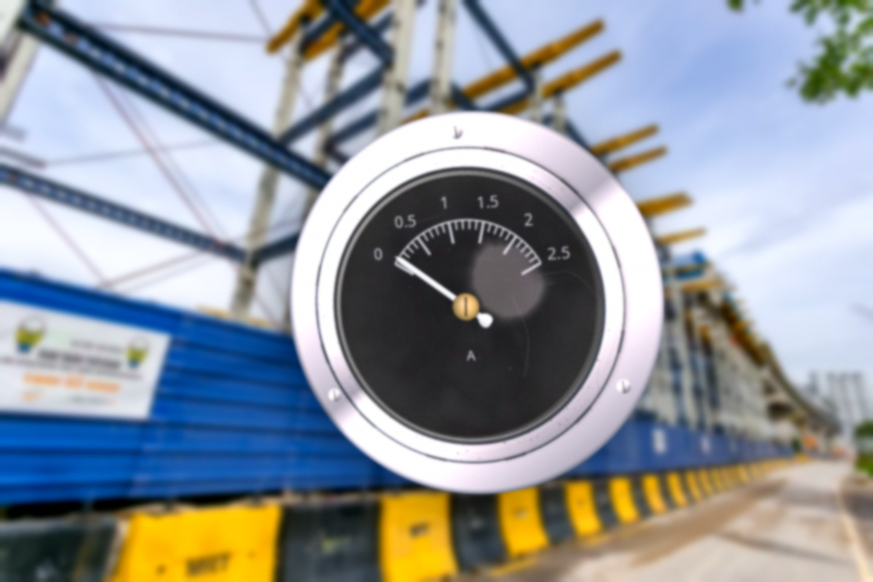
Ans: **0.1** A
